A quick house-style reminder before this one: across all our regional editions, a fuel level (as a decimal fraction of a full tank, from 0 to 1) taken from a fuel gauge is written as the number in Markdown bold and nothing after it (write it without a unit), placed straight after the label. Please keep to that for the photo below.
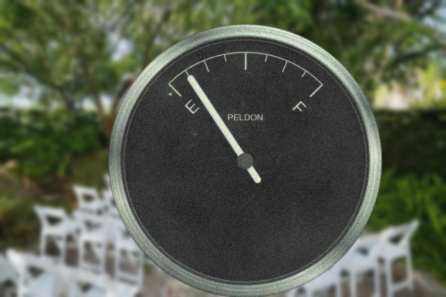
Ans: **0.125**
